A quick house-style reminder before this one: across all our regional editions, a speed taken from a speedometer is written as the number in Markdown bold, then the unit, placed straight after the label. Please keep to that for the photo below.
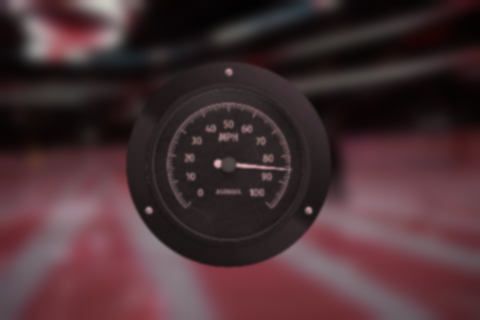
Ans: **85** mph
